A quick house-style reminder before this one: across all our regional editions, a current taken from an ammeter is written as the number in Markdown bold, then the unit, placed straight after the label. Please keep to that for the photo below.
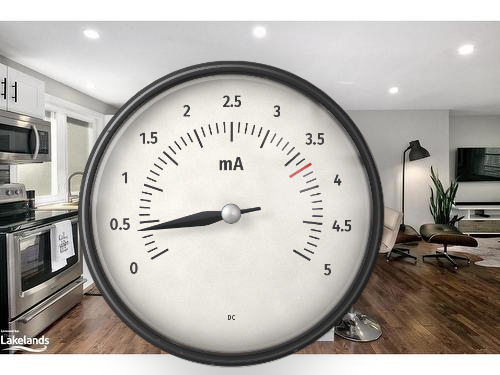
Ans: **0.4** mA
